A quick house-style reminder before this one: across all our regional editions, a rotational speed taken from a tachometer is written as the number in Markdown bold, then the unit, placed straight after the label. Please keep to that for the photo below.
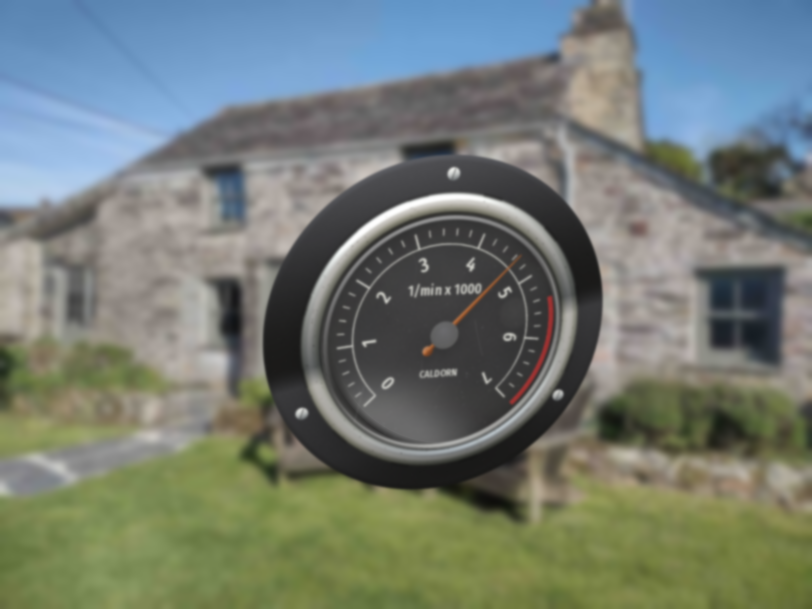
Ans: **4600** rpm
